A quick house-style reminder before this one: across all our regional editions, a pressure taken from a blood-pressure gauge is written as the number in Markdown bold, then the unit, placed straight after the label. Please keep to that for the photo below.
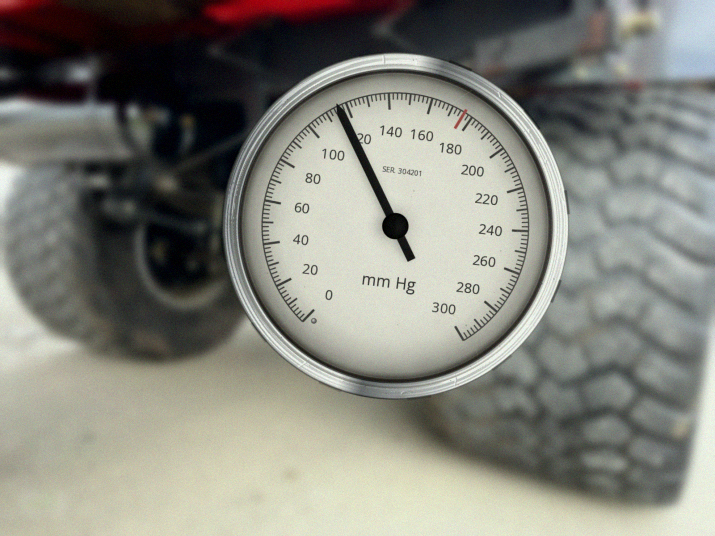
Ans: **116** mmHg
